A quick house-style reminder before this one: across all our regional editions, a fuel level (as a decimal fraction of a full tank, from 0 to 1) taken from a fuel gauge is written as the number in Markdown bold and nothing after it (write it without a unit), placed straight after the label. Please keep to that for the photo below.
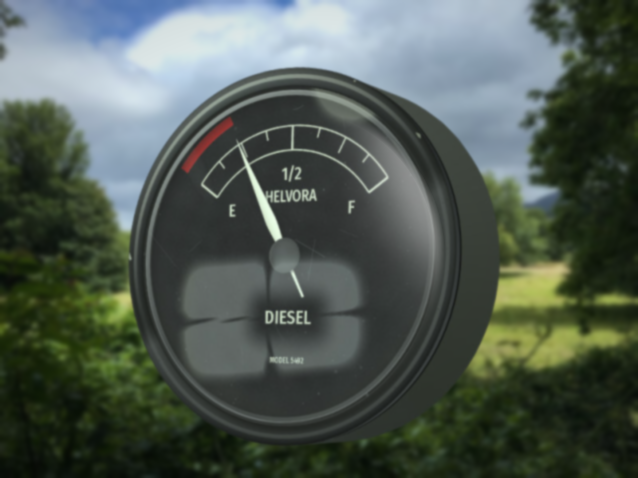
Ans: **0.25**
